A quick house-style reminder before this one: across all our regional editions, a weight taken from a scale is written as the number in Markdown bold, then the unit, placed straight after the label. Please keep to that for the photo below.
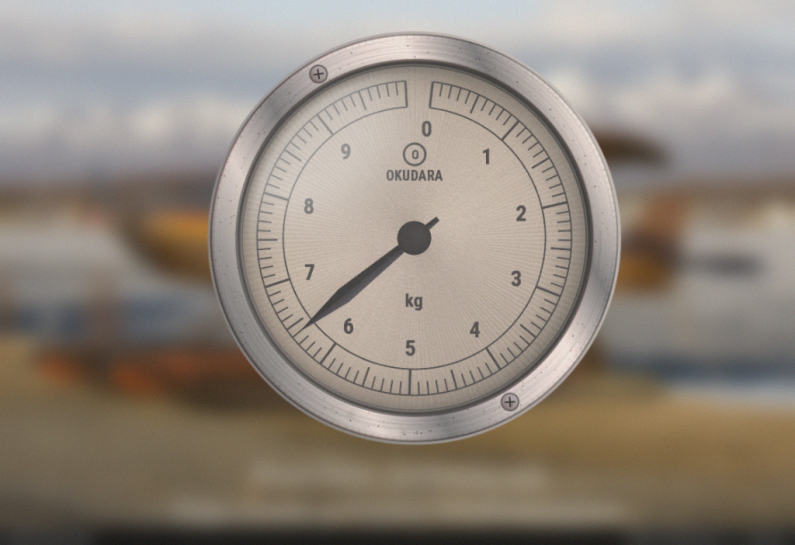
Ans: **6.4** kg
